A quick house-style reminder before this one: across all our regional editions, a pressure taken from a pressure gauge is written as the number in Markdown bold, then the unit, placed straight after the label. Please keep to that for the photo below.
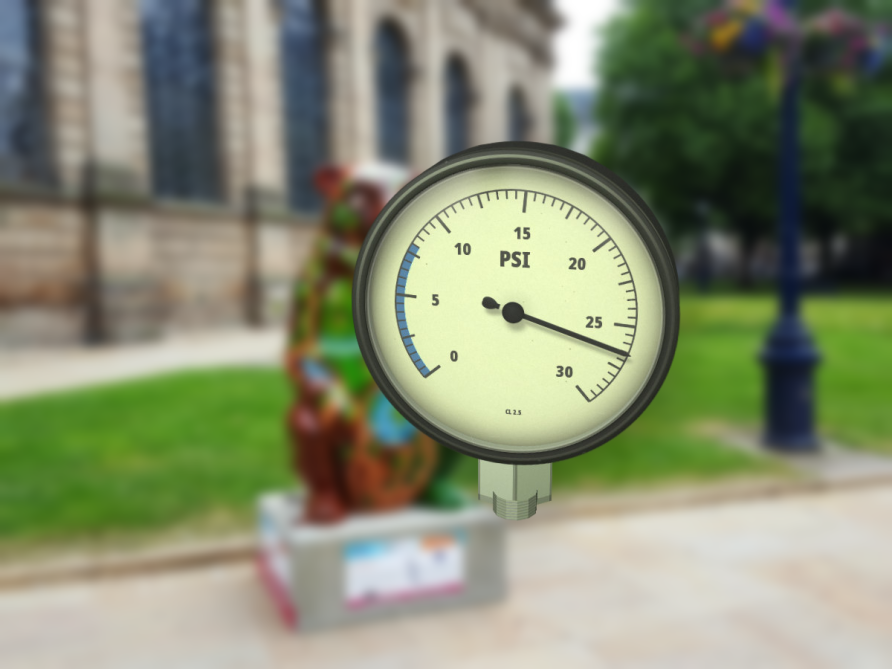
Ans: **26.5** psi
